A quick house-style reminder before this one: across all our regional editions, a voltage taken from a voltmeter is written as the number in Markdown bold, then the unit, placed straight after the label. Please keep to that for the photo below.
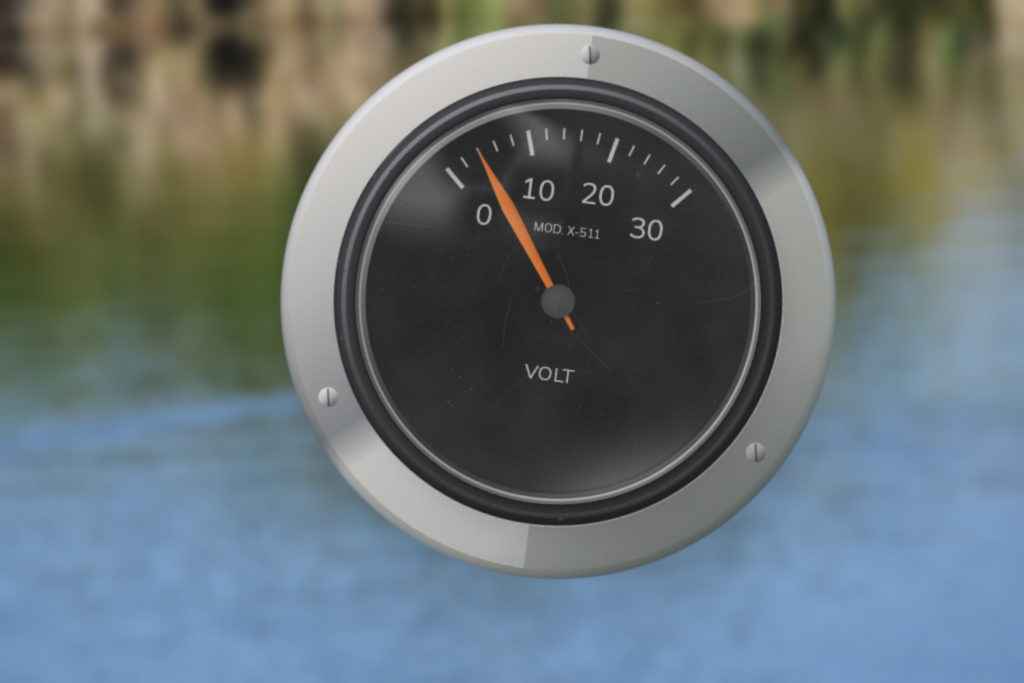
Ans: **4** V
